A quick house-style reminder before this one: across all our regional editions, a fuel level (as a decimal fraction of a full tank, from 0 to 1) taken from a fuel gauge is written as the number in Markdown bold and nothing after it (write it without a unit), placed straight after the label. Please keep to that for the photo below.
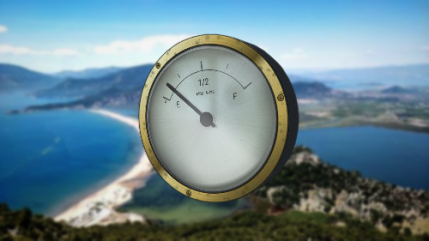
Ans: **0.125**
